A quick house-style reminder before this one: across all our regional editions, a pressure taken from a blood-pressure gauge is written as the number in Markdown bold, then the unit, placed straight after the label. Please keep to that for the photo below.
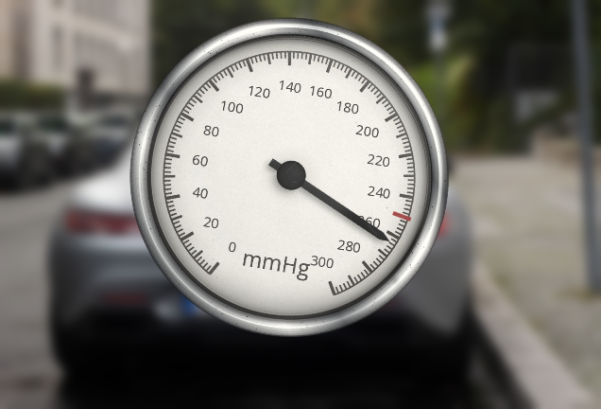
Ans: **264** mmHg
